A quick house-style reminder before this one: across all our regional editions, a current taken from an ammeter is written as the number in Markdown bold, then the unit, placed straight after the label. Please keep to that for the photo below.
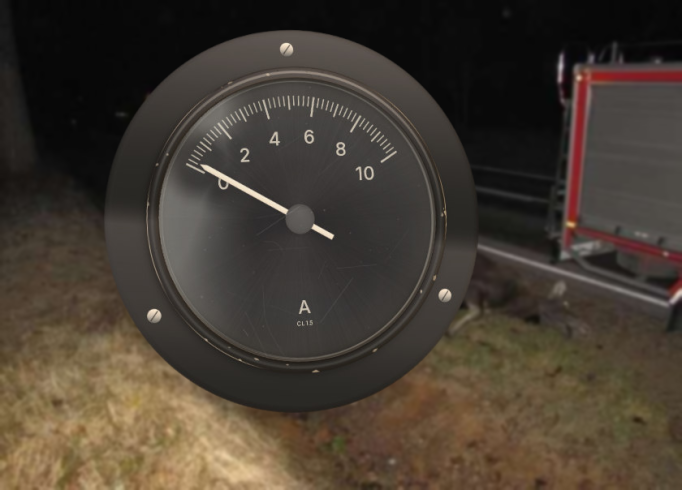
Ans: **0.2** A
